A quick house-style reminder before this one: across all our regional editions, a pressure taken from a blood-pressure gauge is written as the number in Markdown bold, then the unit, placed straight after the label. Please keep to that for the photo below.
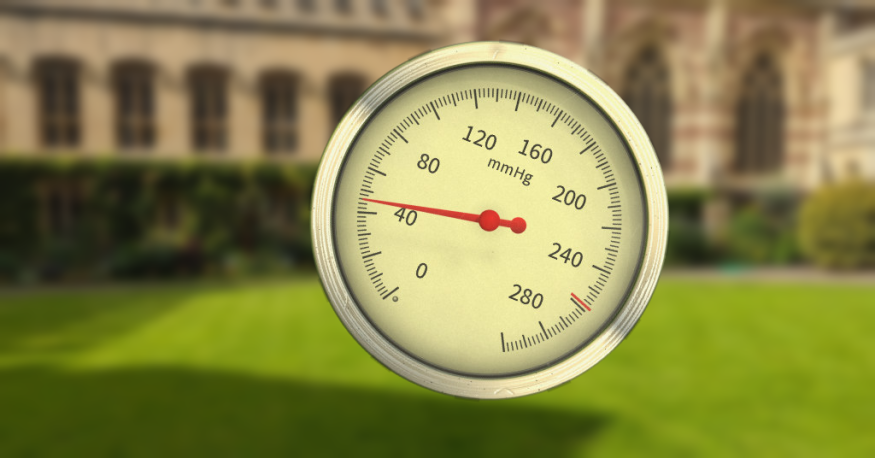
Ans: **46** mmHg
